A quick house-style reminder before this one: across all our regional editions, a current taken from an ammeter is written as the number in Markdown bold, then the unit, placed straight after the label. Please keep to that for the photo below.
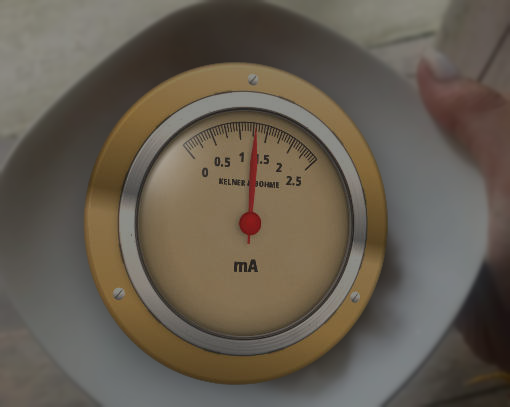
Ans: **1.25** mA
